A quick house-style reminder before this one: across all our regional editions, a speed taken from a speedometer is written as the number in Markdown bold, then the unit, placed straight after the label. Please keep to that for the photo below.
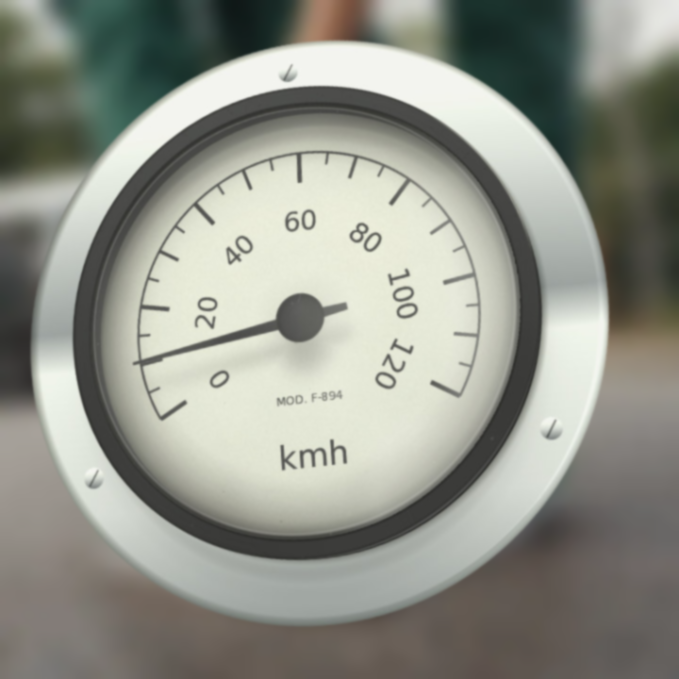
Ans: **10** km/h
